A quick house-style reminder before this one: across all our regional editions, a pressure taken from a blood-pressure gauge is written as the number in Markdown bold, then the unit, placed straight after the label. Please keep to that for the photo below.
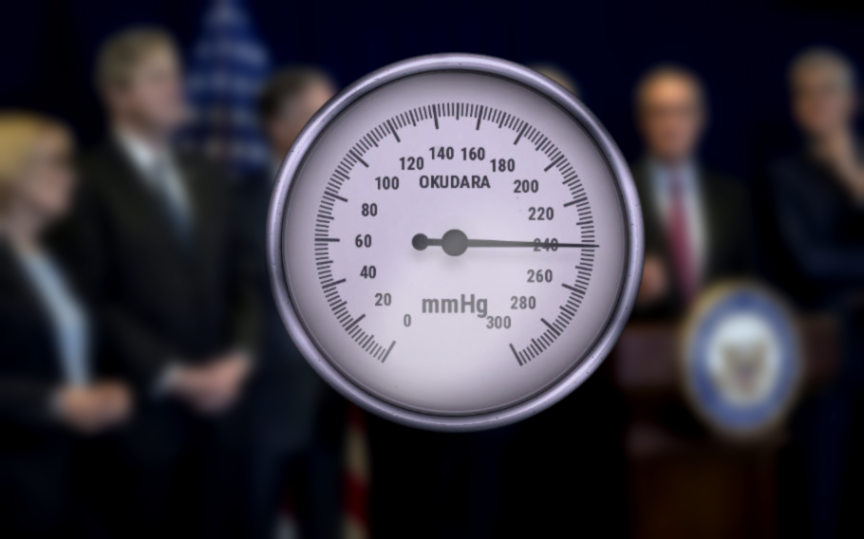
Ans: **240** mmHg
